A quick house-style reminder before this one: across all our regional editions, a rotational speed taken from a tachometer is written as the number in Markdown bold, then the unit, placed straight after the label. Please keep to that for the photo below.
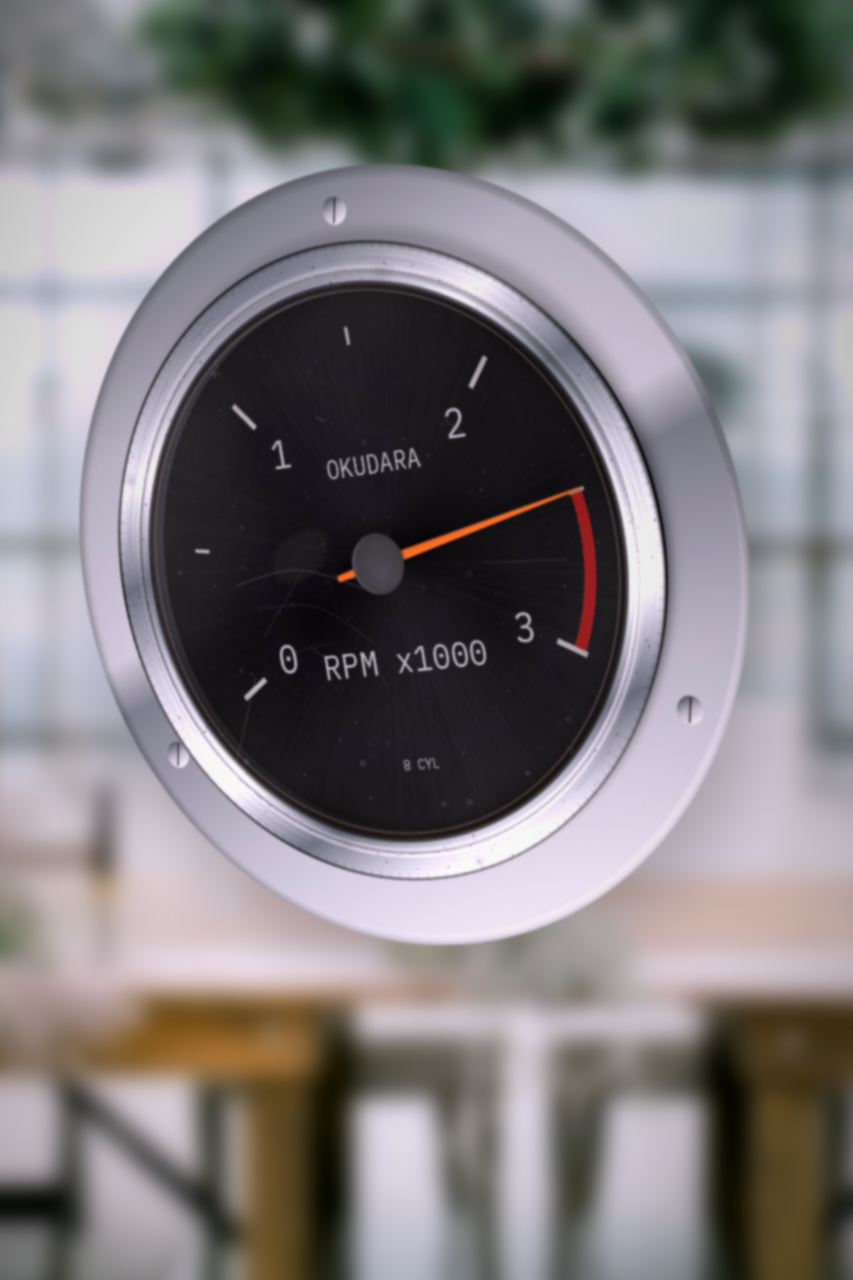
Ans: **2500** rpm
